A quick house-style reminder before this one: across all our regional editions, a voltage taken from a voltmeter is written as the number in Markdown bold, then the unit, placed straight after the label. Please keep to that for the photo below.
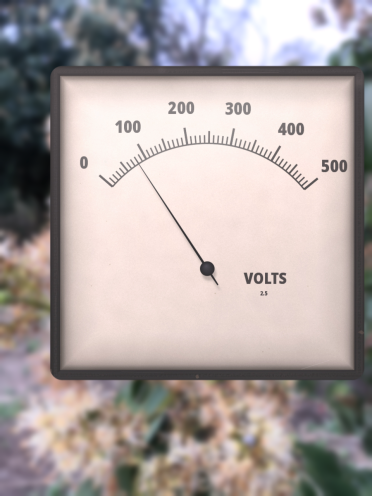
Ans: **80** V
